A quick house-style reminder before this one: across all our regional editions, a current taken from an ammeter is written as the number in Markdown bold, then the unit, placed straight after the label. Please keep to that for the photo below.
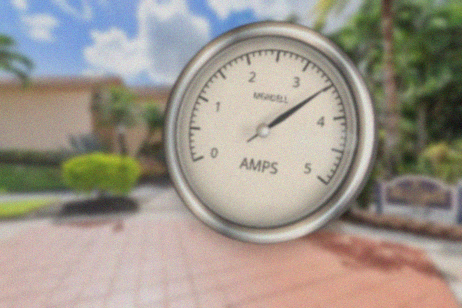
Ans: **3.5** A
